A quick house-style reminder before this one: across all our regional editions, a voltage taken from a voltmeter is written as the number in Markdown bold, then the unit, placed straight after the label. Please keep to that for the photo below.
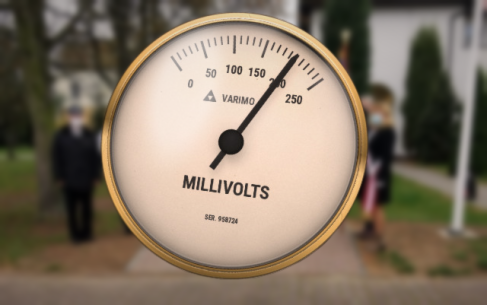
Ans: **200** mV
